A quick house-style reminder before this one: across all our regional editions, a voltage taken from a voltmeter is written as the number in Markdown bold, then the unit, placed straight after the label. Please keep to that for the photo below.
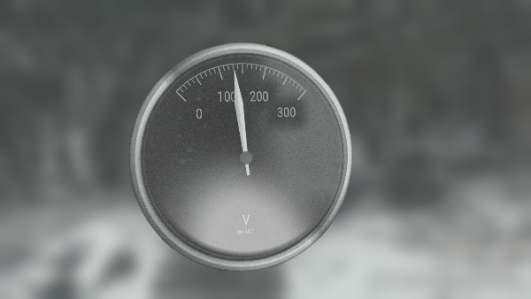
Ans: **130** V
